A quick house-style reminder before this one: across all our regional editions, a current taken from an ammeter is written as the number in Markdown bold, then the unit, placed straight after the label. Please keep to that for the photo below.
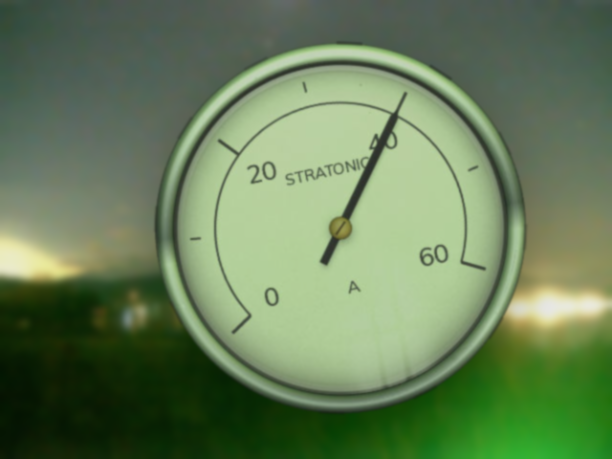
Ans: **40** A
